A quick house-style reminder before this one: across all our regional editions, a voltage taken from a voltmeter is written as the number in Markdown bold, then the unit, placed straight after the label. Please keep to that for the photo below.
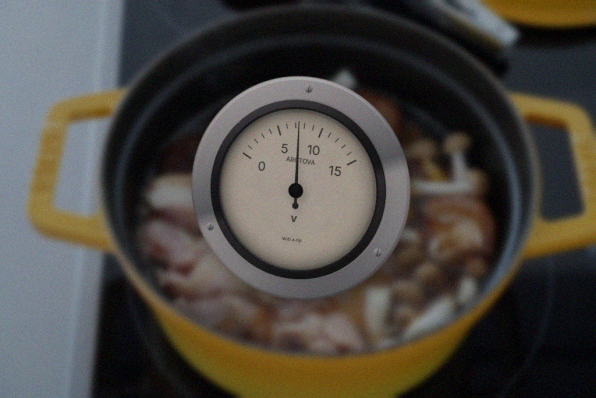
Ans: **7.5** V
